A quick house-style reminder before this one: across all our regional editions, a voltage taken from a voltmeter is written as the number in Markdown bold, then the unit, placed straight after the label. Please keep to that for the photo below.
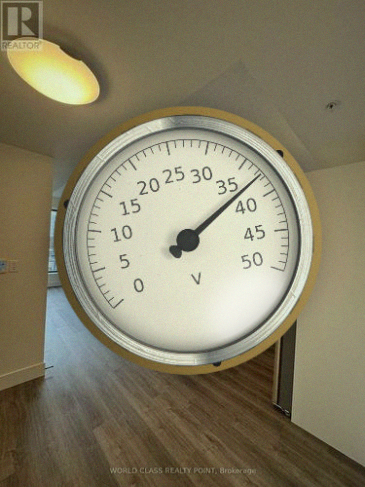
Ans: **37.5** V
